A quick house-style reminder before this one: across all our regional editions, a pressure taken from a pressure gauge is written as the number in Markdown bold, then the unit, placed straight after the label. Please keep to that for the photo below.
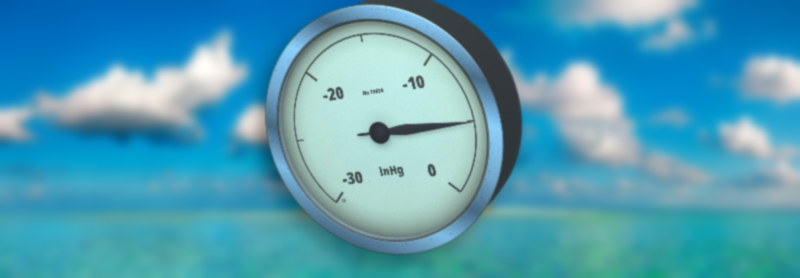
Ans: **-5** inHg
